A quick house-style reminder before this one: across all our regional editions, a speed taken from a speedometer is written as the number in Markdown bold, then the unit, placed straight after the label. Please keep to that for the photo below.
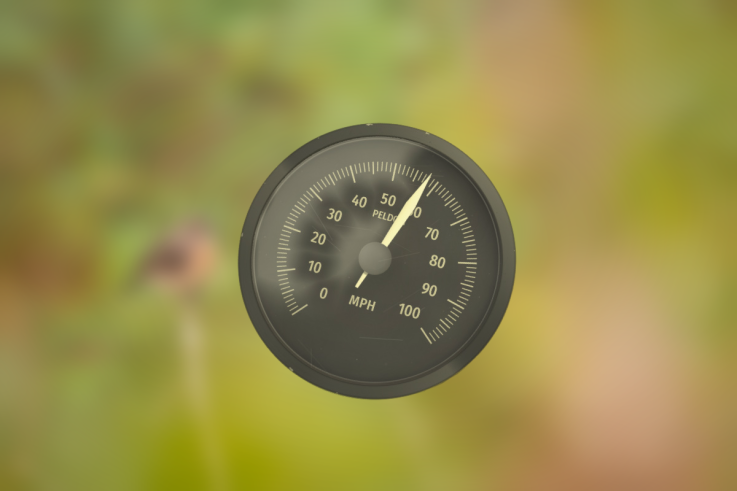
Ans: **58** mph
